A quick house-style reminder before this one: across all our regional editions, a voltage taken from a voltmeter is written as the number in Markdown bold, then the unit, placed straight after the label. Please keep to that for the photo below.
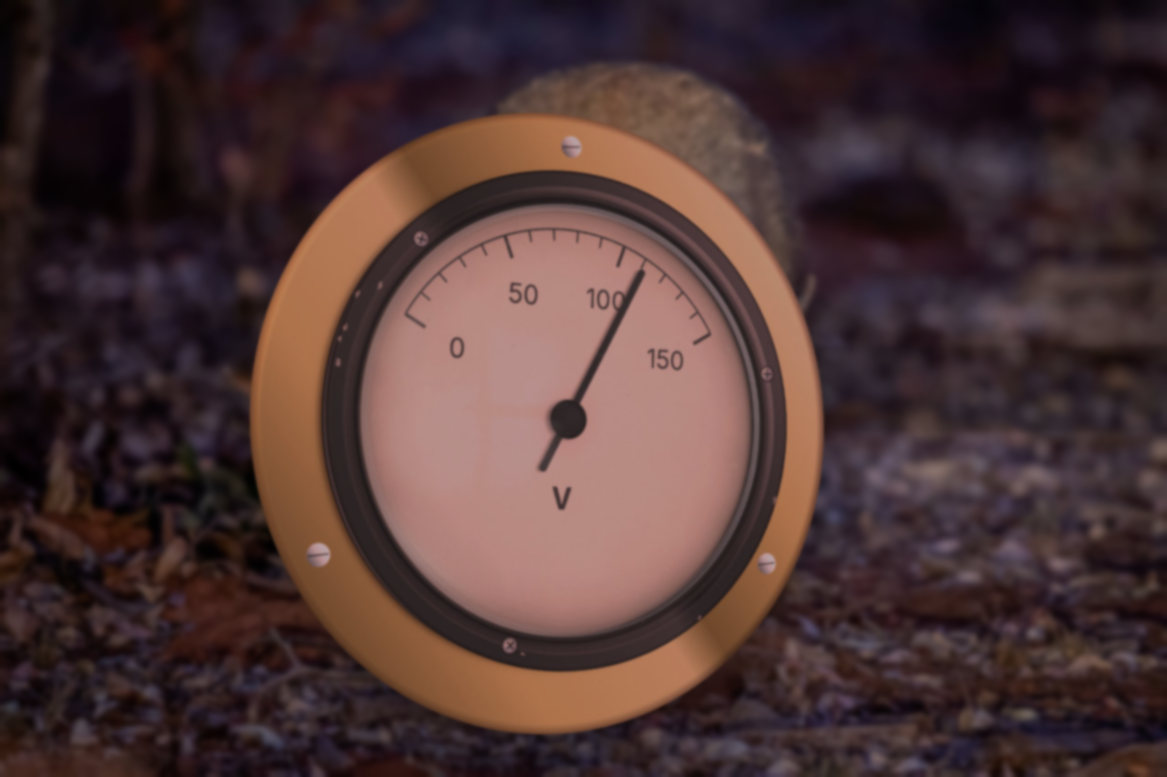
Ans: **110** V
